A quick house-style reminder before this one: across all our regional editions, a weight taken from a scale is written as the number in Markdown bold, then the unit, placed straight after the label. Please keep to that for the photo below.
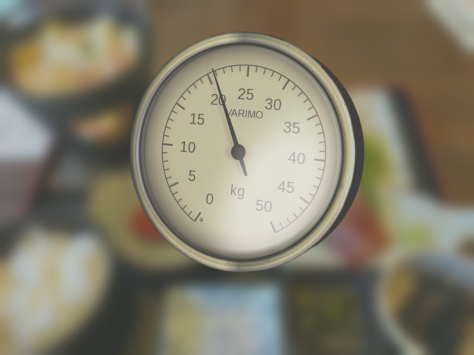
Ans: **21** kg
